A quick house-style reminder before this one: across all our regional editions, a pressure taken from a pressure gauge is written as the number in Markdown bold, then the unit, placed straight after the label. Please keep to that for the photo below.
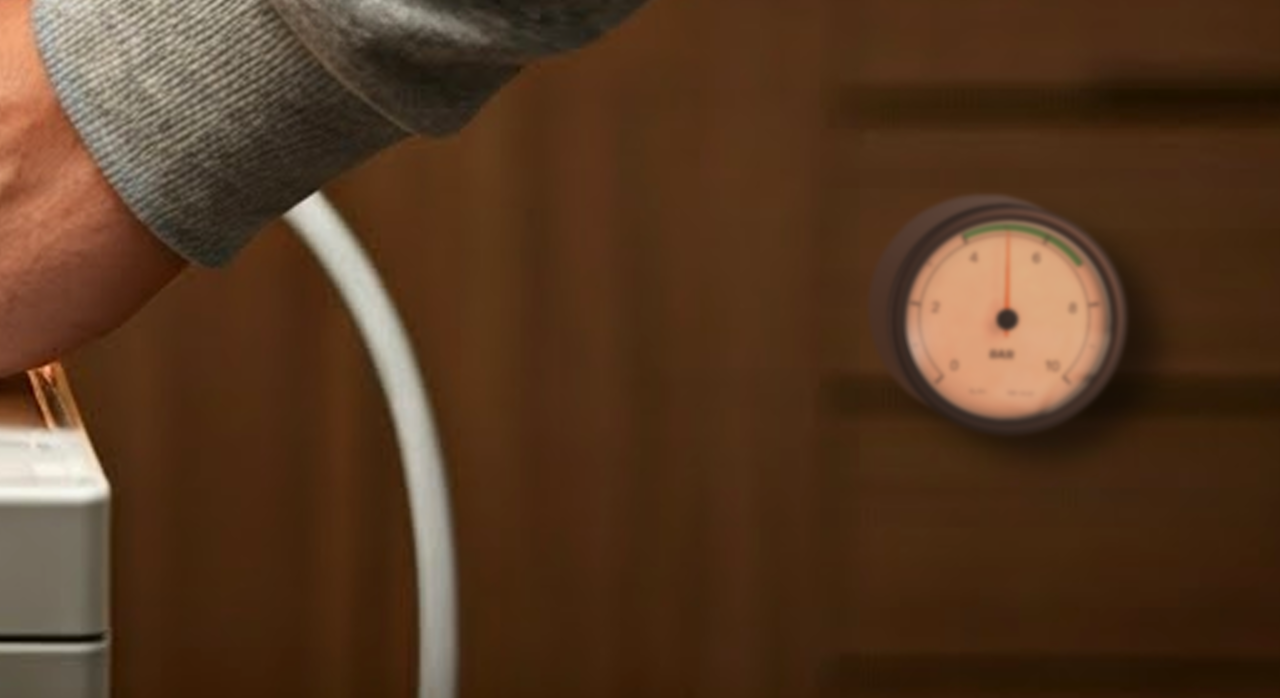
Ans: **5** bar
